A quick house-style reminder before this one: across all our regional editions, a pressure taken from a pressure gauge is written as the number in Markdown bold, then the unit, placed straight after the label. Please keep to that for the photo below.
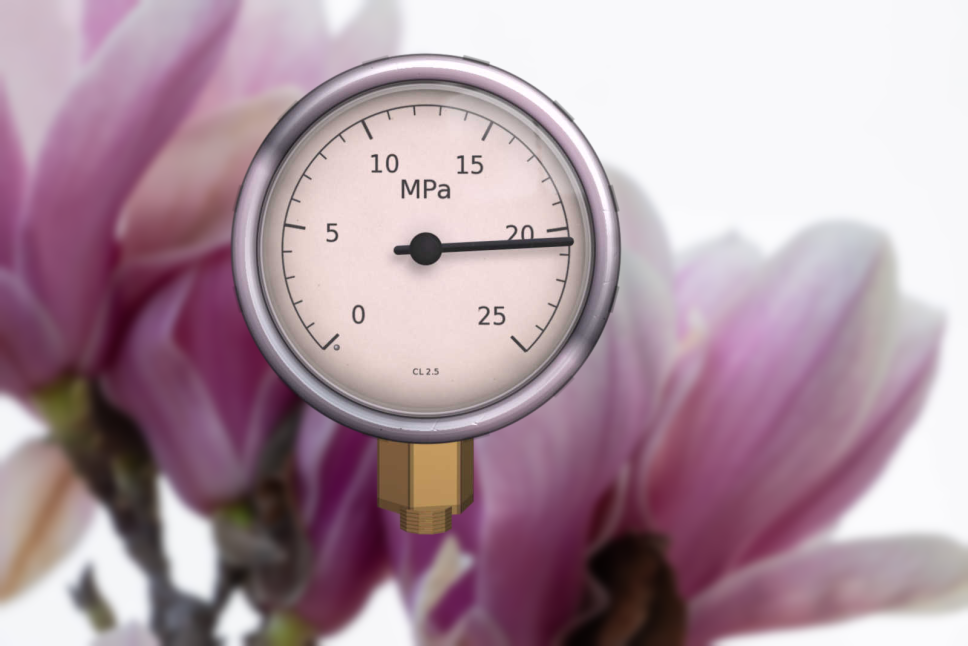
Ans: **20.5** MPa
